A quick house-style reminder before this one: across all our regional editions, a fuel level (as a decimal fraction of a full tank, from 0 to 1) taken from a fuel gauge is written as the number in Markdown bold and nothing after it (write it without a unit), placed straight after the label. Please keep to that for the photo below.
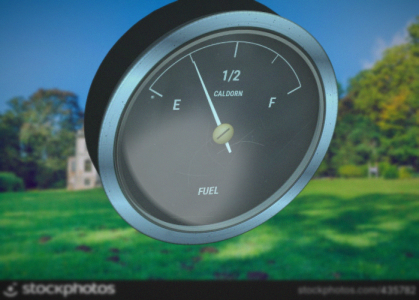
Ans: **0.25**
